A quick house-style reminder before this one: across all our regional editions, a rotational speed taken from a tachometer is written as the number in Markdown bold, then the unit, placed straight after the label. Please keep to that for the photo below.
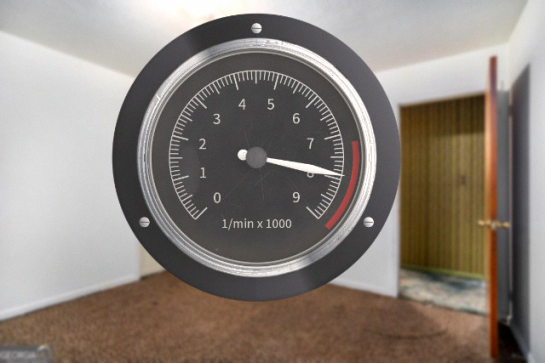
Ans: **7900** rpm
